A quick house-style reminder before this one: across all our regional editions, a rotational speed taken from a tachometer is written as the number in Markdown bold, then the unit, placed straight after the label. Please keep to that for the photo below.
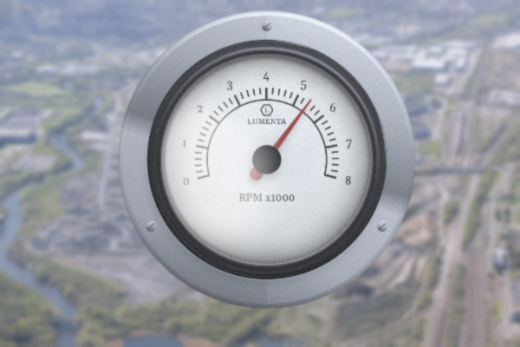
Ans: **5400** rpm
